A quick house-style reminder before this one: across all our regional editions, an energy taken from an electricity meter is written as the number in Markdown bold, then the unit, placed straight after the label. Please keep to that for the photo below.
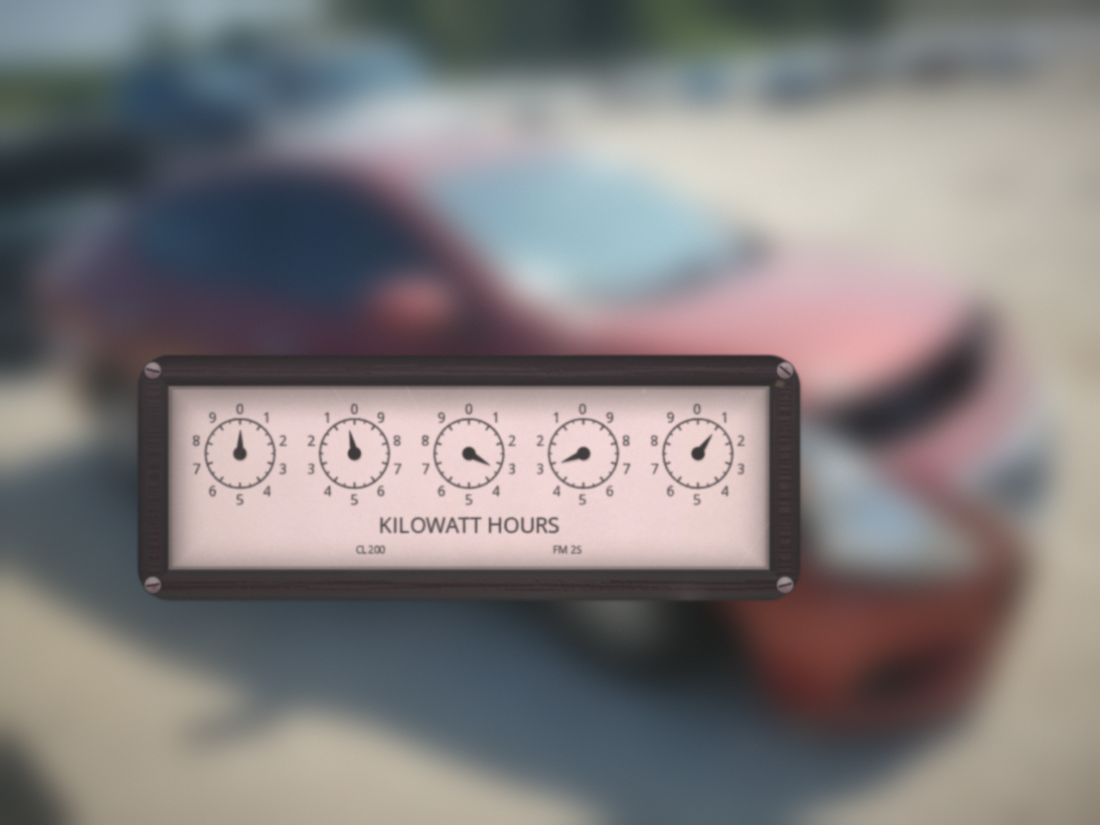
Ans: **331** kWh
